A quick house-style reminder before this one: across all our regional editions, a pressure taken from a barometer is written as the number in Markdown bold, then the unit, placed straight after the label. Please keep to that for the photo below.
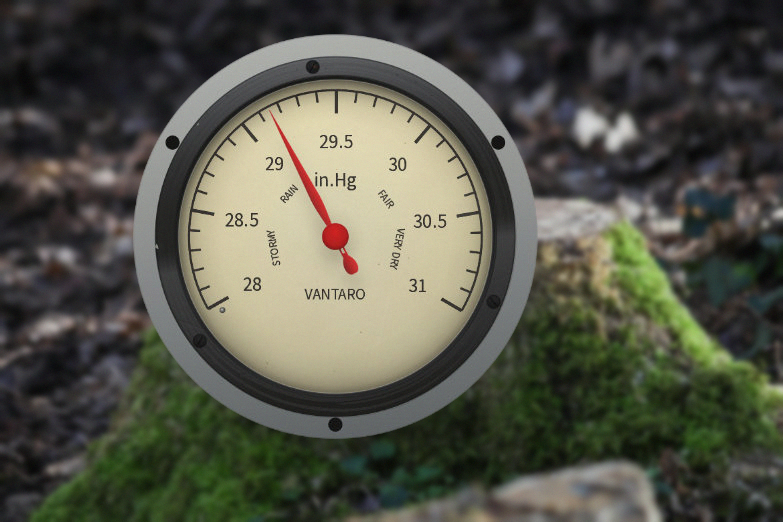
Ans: **29.15** inHg
